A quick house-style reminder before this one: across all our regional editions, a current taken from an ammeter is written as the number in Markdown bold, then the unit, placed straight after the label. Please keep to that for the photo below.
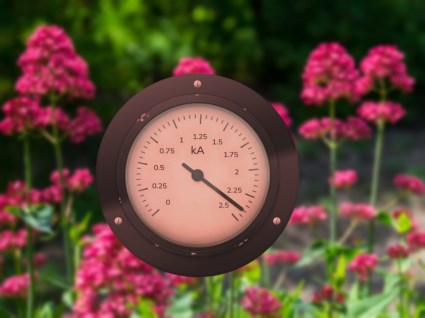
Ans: **2.4** kA
